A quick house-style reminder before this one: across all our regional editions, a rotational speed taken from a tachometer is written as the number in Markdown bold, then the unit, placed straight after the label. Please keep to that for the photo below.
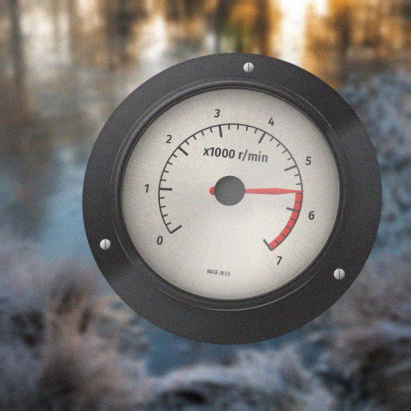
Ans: **5600** rpm
